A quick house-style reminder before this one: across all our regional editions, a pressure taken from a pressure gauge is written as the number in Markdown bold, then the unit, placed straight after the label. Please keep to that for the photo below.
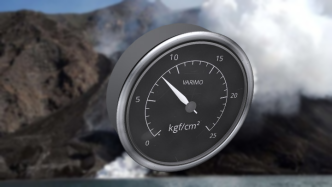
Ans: **8** kg/cm²
